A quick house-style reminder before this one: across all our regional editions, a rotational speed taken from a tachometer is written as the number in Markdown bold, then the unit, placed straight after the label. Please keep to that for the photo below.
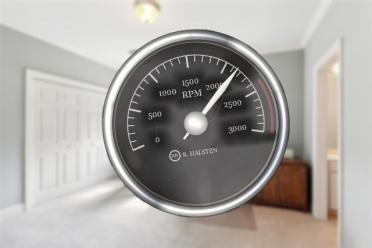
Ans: **2150** rpm
